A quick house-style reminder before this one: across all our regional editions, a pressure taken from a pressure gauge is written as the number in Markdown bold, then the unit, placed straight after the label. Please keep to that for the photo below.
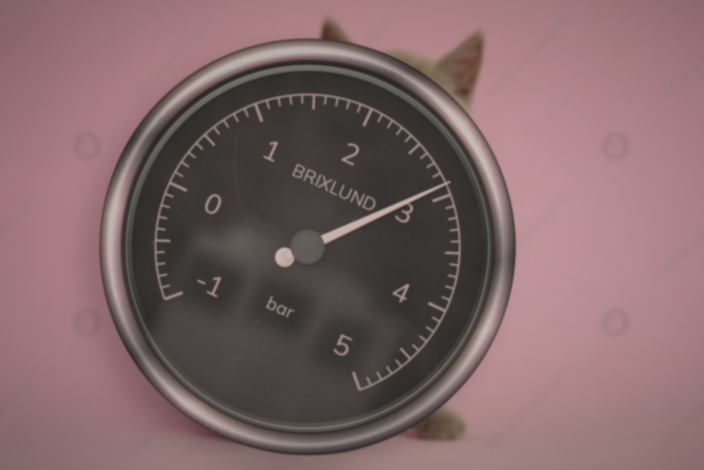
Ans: **2.9** bar
